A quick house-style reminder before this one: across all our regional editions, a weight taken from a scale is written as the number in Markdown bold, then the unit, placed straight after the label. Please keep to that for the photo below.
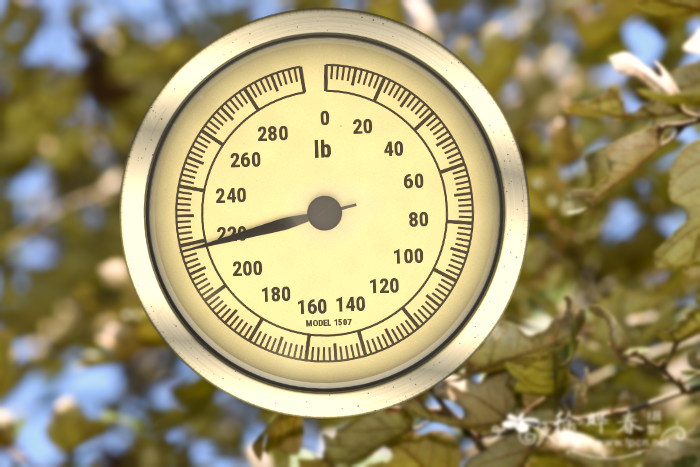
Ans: **218** lb
